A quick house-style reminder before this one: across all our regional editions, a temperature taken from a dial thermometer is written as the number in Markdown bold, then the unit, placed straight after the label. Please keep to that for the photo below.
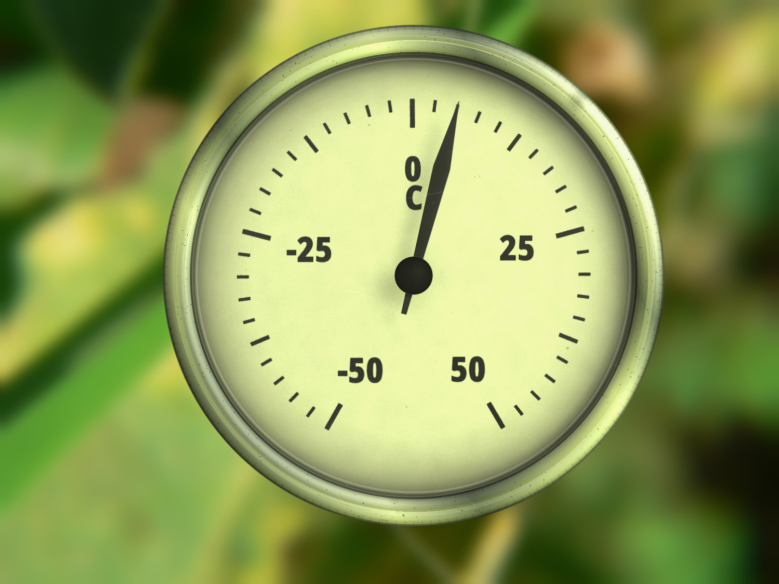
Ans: **5** °C
